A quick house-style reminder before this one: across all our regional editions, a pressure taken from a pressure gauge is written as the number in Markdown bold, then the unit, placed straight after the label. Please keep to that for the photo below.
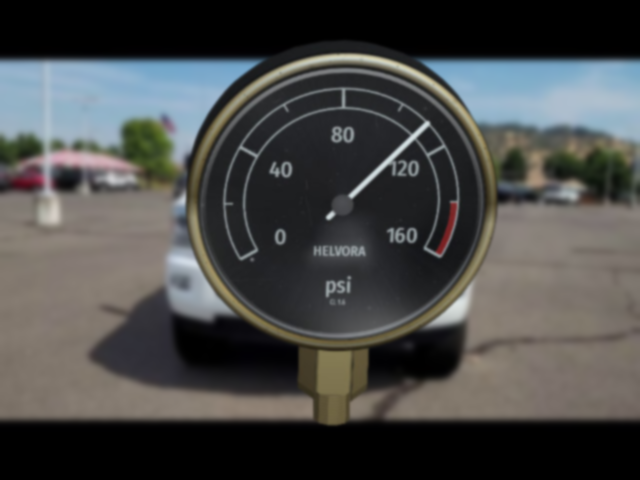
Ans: **110** psi
